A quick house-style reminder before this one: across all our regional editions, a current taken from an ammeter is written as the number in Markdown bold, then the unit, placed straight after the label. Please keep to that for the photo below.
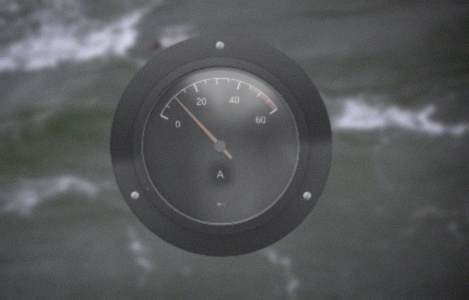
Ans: **10** A
